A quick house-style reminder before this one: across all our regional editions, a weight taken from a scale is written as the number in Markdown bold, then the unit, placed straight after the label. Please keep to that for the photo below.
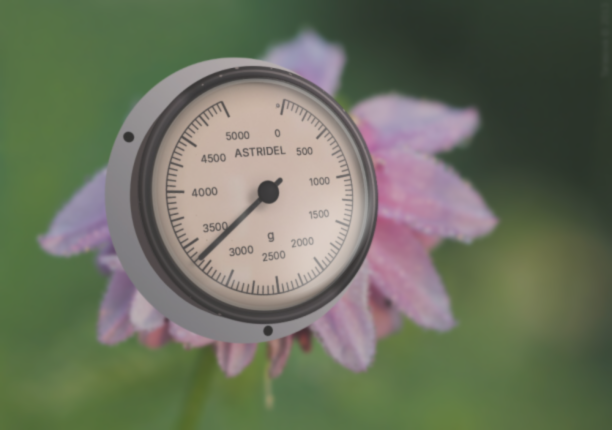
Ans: **3350** g
